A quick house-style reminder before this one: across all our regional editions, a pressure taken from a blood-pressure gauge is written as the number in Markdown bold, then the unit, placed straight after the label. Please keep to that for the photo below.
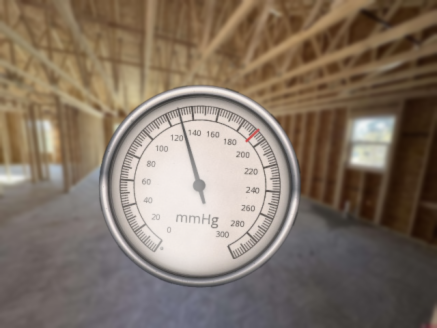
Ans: **130** mmHg
